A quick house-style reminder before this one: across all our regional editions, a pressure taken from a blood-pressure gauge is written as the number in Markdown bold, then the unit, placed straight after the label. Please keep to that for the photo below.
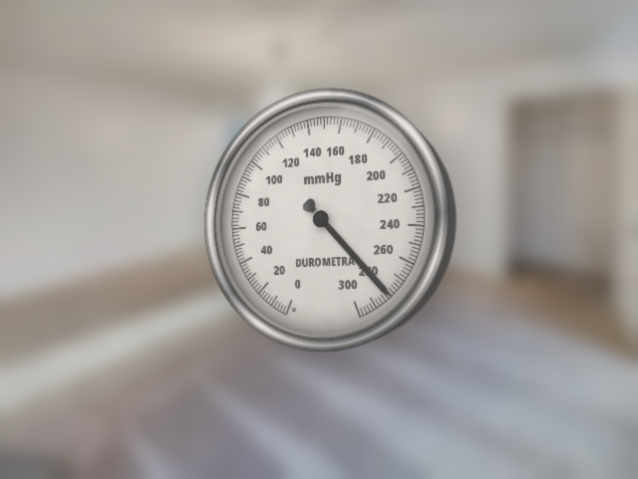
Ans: **280** mmHg
